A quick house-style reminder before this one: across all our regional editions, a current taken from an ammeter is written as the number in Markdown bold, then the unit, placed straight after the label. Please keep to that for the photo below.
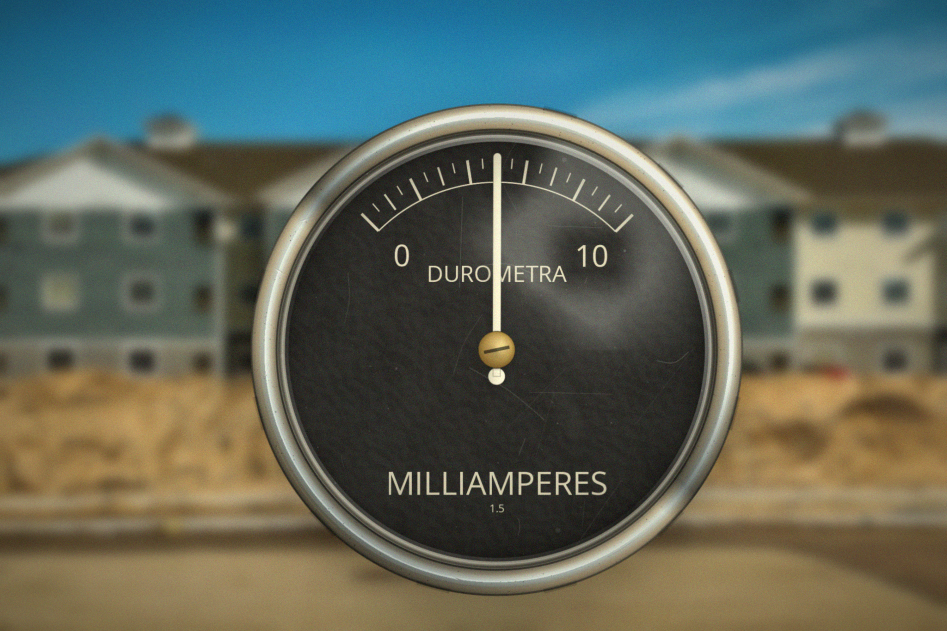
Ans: **5** mA
